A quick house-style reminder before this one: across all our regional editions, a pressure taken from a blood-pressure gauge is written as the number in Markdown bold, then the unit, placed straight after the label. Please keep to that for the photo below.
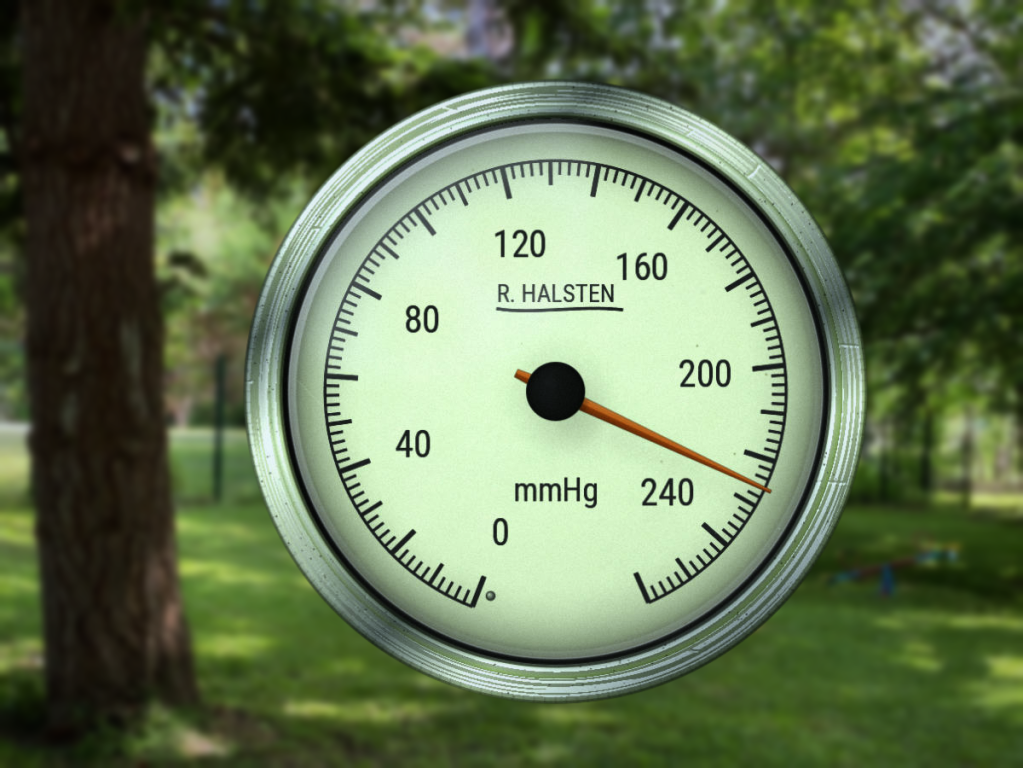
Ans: **226** mmHg
